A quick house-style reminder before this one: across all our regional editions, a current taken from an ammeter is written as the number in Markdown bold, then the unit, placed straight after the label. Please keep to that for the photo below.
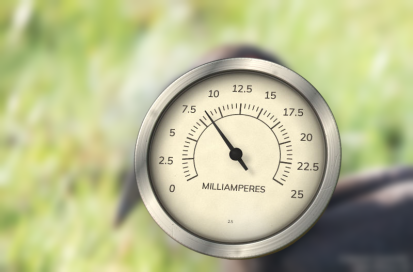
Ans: **8.5** mA
